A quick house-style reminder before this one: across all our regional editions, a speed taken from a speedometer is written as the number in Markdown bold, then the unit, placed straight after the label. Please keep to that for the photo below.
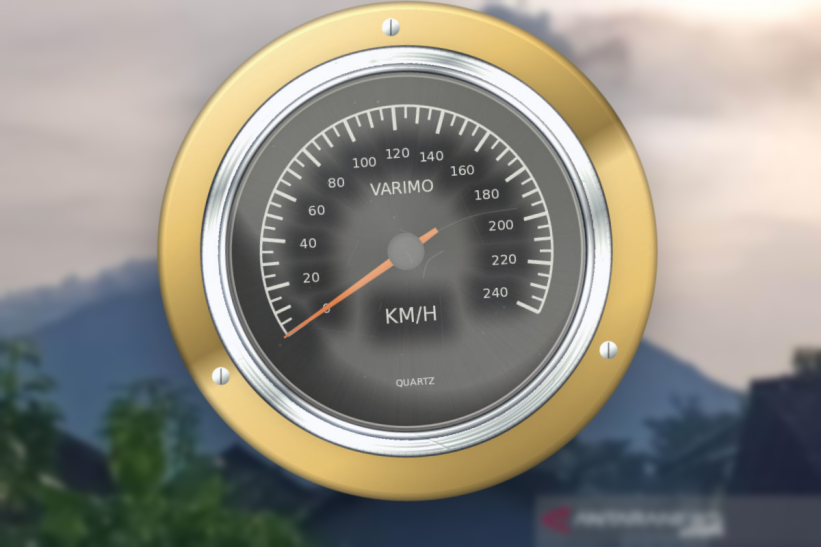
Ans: **0** km/h
